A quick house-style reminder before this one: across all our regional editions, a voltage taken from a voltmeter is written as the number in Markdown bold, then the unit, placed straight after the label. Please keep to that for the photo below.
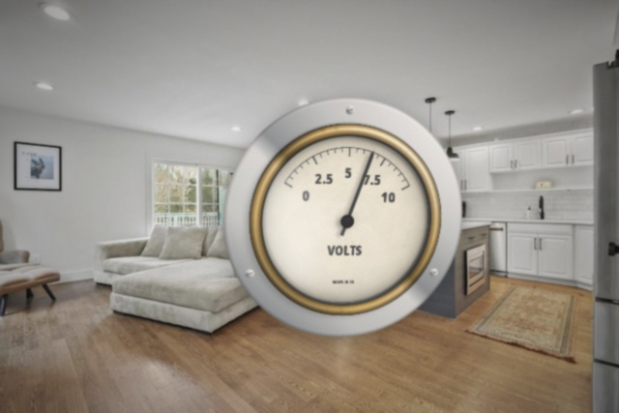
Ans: **6.5** V
